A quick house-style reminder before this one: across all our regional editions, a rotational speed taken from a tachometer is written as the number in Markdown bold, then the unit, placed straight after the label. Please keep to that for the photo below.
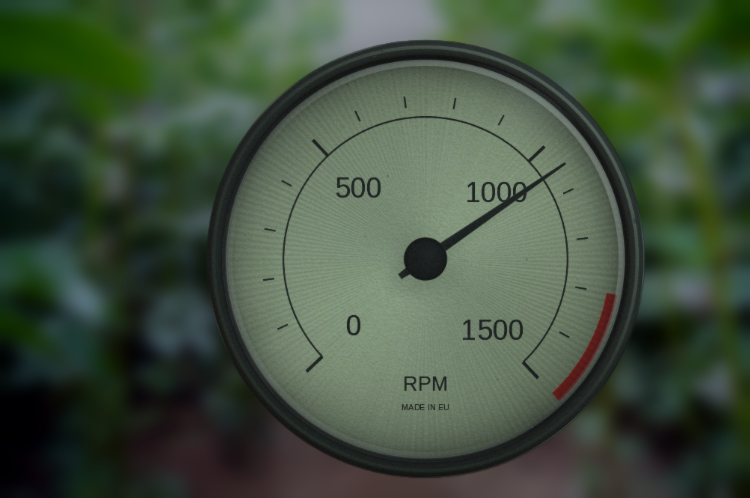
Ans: **1050** rpm
